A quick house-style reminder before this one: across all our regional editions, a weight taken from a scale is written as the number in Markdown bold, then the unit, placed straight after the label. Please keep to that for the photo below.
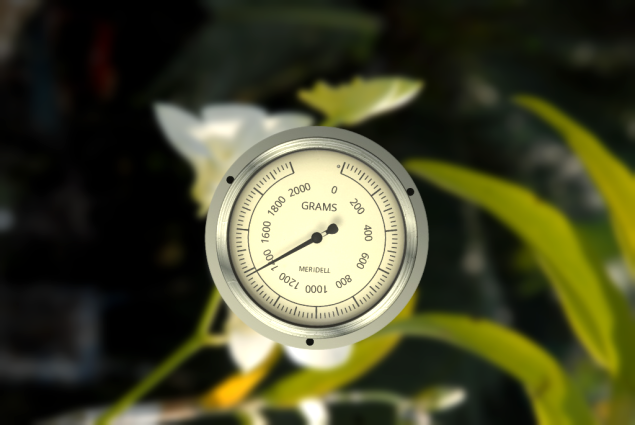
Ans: **1380** g
